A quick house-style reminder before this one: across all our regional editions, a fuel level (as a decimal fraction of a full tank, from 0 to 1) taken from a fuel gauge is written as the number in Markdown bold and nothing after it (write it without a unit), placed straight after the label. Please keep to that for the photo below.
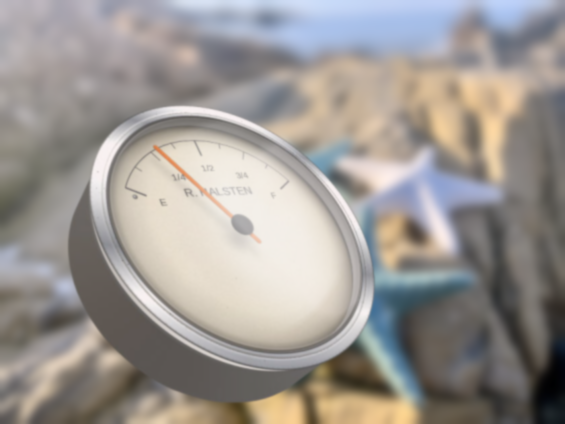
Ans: **0.25**
